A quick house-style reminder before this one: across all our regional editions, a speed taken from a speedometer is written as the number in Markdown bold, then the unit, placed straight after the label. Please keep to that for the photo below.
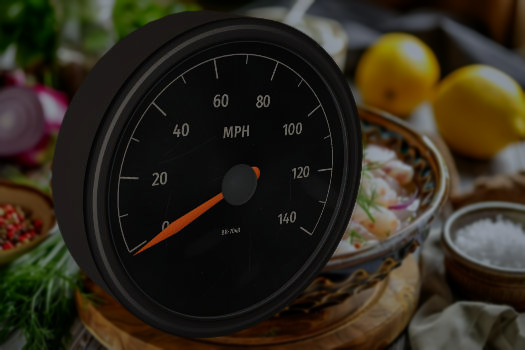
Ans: **0** mph
